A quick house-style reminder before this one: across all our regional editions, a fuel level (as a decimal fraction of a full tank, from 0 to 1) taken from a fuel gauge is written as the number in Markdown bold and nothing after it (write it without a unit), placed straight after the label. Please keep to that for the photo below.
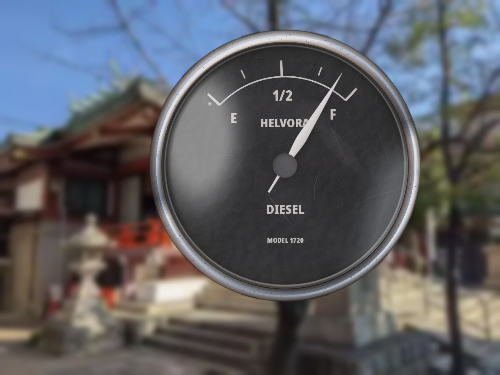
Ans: **0.875**
